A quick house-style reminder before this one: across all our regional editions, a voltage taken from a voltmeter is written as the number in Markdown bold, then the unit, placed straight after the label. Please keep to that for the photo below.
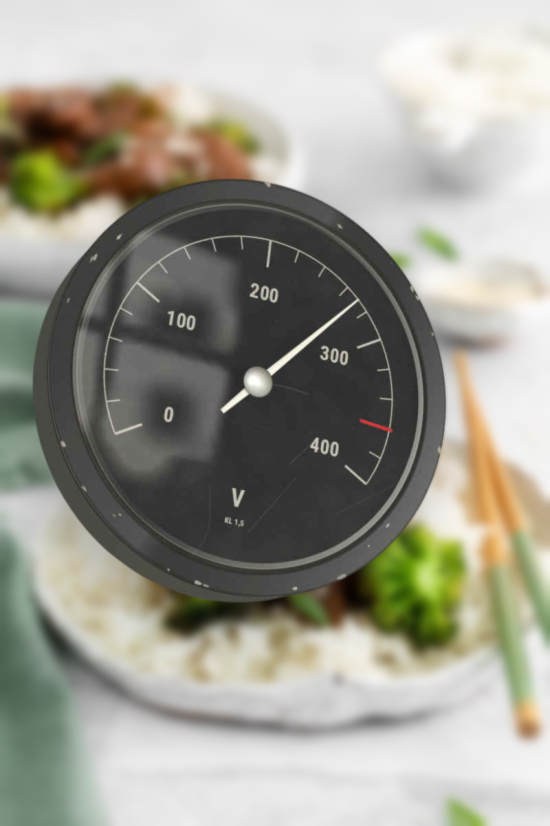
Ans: **270** V
